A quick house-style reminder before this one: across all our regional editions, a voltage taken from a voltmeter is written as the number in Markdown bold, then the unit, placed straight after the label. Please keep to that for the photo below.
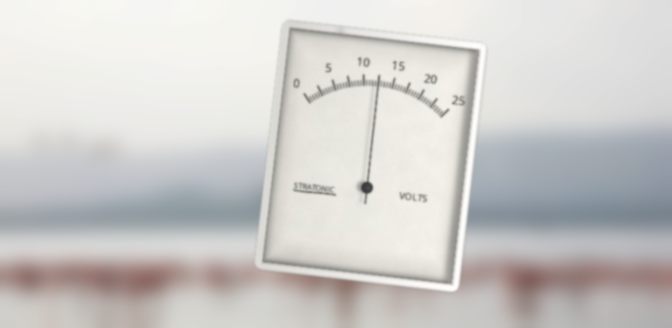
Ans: **12.5** V
